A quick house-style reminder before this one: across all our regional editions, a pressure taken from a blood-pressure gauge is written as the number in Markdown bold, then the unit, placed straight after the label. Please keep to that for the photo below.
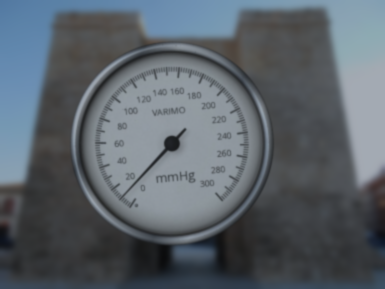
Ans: **10** mmHg
